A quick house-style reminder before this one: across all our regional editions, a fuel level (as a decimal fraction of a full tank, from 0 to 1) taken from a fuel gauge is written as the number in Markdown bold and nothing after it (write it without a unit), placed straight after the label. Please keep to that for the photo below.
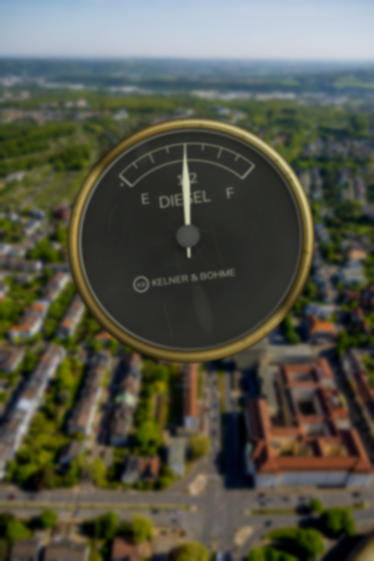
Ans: **0.5**
